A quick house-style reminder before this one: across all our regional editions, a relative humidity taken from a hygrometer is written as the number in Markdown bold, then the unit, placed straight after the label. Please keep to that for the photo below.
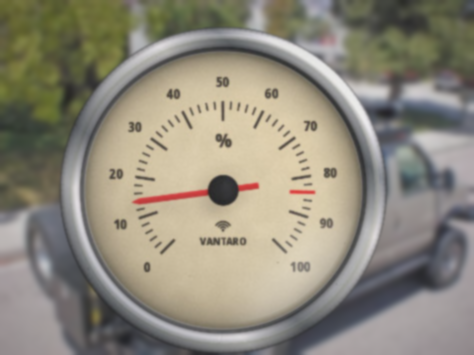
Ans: **14** %
